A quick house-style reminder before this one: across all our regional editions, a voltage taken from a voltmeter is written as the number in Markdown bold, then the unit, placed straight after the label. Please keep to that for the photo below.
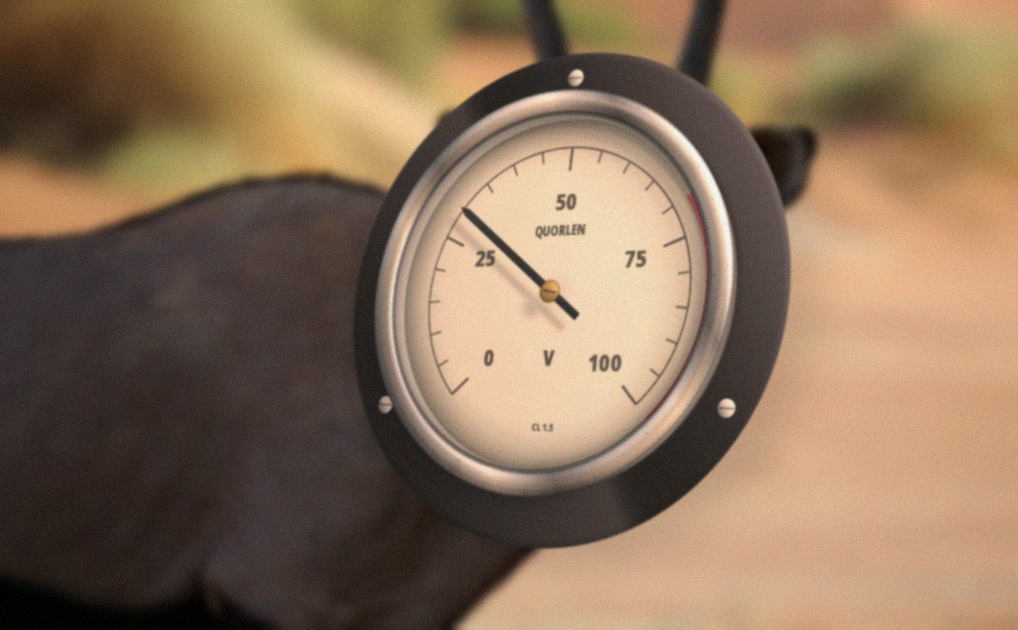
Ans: **30** V
